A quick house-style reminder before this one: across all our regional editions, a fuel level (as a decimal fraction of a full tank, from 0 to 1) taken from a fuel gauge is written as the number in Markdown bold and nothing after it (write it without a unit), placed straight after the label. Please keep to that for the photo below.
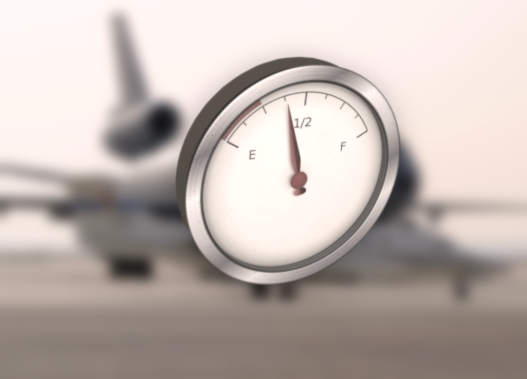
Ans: **0.375**
